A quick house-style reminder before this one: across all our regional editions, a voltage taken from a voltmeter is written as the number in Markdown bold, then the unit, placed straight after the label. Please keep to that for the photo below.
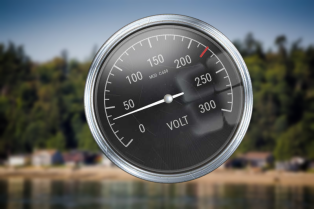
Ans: **35** V
